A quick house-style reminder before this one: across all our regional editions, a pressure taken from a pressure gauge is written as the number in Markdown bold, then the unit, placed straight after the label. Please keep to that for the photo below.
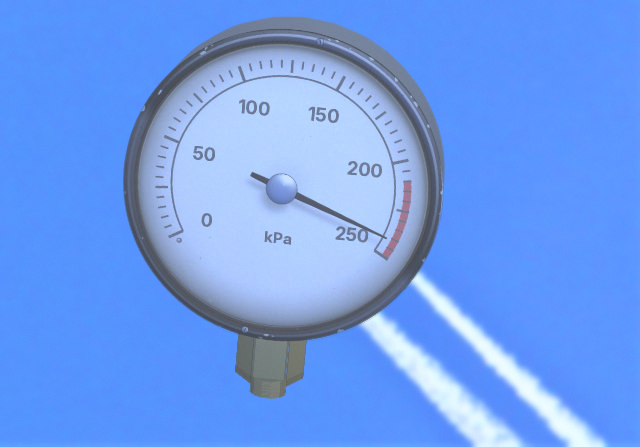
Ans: **240** kPa
